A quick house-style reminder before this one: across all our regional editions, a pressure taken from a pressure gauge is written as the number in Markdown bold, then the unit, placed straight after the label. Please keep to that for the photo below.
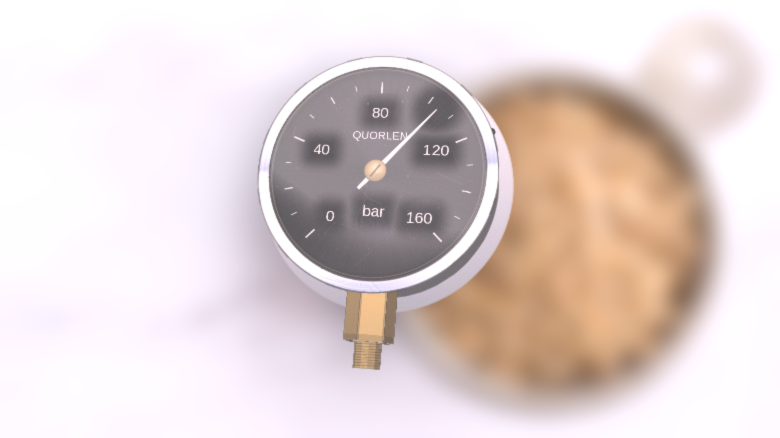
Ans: **105** bar
